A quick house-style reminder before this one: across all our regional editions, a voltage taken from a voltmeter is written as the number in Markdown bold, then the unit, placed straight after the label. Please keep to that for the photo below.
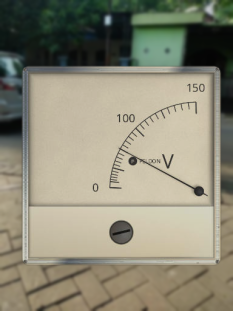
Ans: **75** V
